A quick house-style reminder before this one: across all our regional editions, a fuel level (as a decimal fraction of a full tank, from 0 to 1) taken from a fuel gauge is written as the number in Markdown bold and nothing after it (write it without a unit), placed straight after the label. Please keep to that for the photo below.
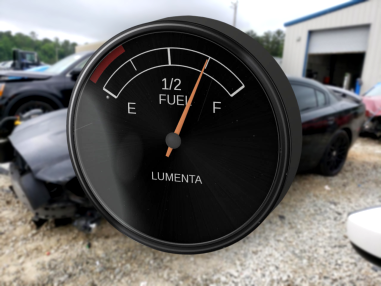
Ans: **0.75**
